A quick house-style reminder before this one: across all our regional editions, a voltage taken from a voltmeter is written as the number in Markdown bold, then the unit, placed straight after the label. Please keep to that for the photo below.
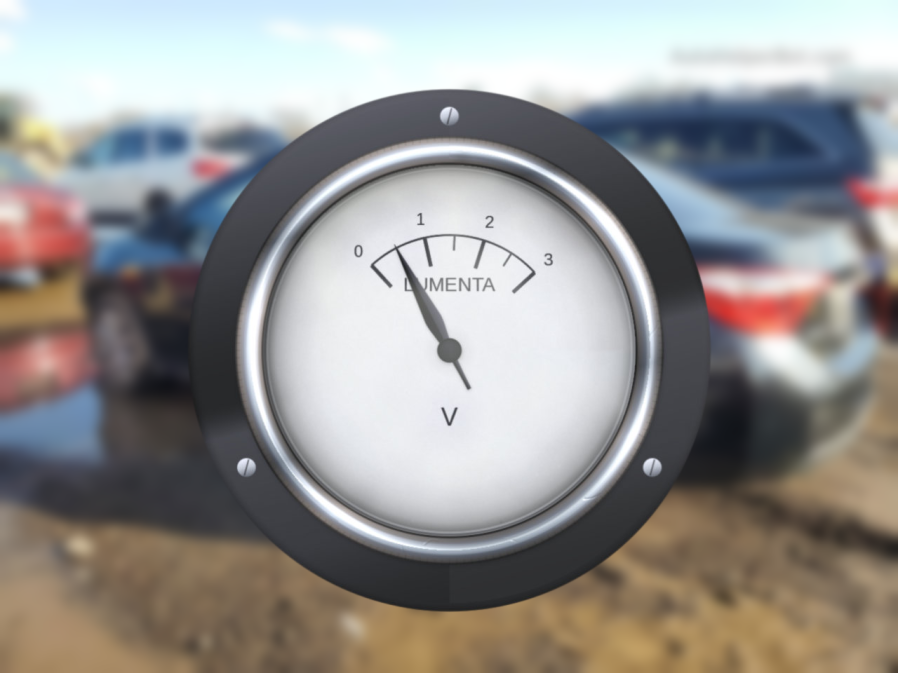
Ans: **0.5** V
